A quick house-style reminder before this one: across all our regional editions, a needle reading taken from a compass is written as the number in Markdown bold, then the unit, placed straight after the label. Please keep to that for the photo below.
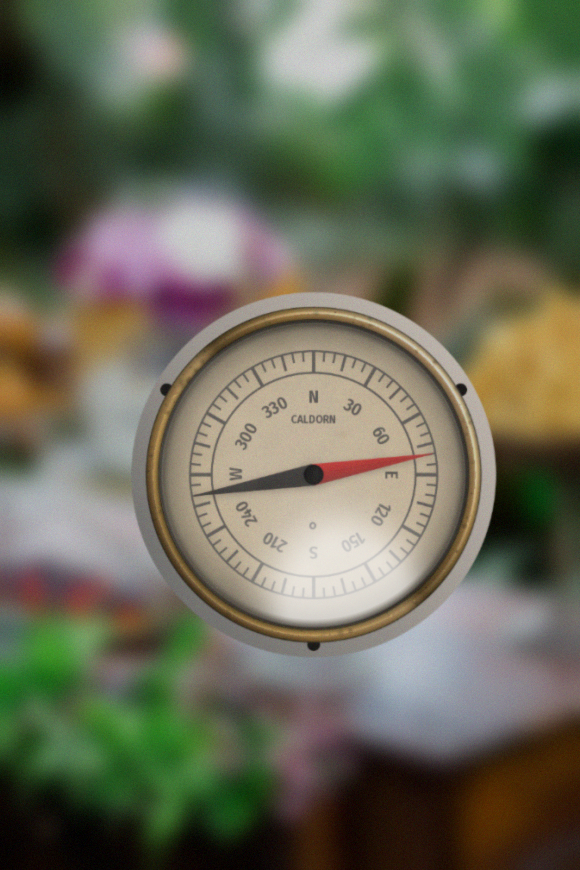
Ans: **80** °
